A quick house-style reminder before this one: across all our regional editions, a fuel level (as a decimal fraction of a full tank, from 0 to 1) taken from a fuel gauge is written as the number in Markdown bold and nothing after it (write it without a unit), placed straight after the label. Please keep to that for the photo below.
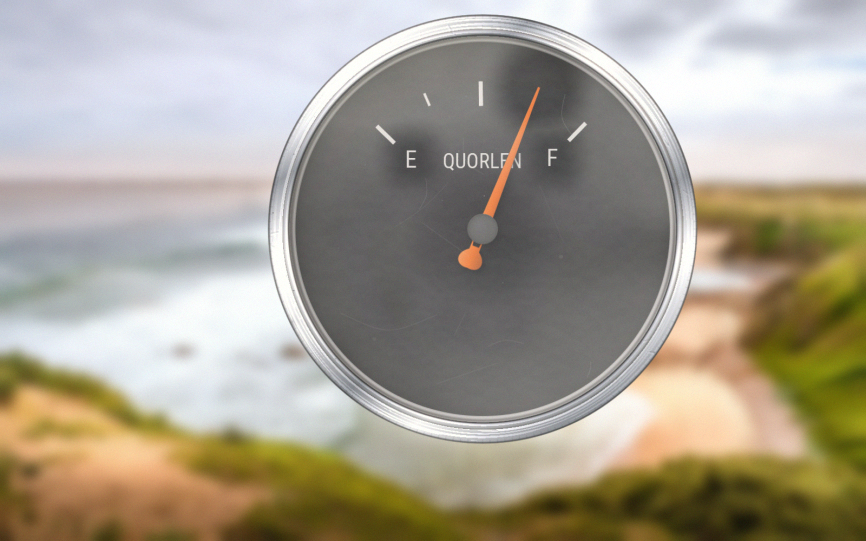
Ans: **0.75**
